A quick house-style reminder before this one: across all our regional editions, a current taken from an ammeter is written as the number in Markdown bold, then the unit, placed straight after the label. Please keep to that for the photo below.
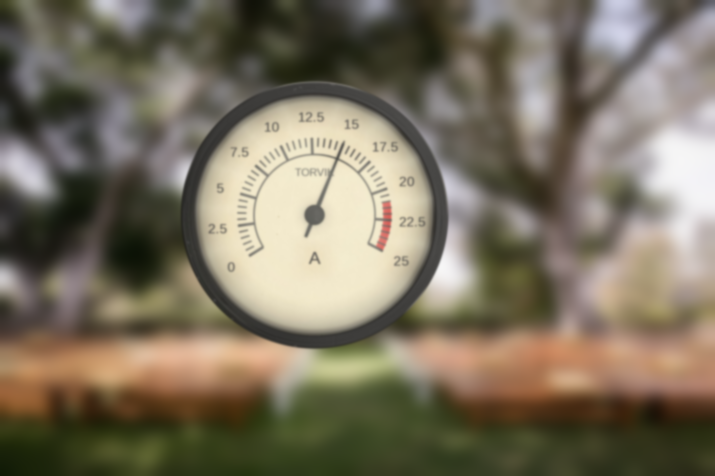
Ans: **15** A
